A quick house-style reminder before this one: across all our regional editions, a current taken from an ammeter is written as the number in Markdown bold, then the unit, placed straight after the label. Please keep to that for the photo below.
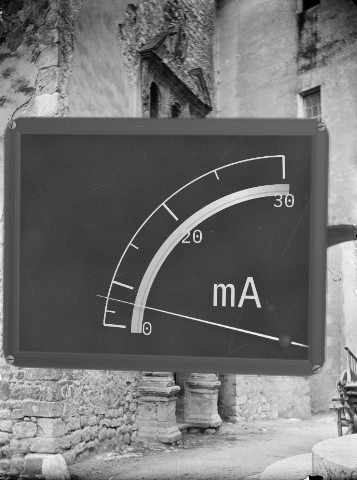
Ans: **7.5** mA
